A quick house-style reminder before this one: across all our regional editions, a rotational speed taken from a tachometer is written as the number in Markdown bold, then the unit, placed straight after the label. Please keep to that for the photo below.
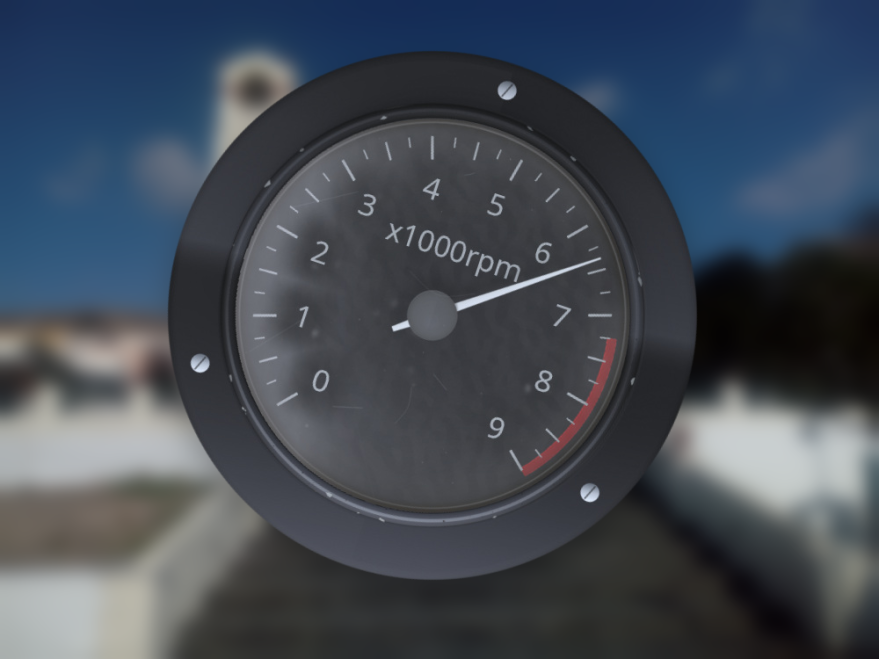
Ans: **6375** rpm
